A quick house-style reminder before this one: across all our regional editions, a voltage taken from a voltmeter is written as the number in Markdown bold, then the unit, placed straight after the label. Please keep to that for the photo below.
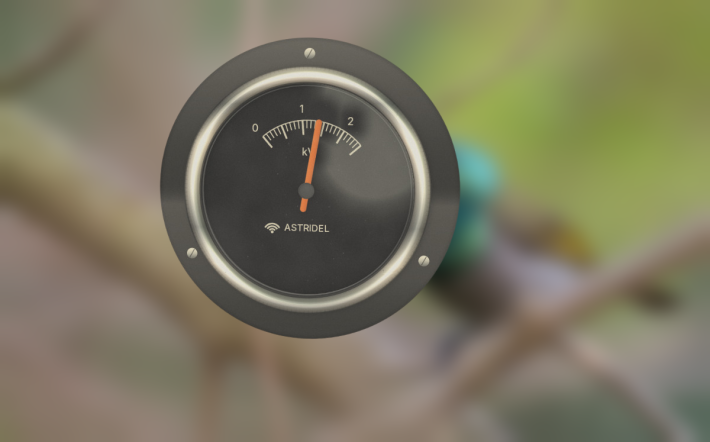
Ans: **1.4** kV
